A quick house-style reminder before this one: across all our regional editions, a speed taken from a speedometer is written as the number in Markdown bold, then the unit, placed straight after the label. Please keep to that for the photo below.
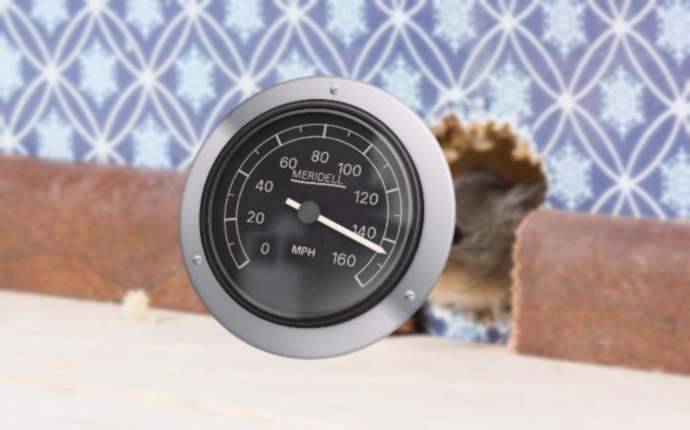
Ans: **145** mph
